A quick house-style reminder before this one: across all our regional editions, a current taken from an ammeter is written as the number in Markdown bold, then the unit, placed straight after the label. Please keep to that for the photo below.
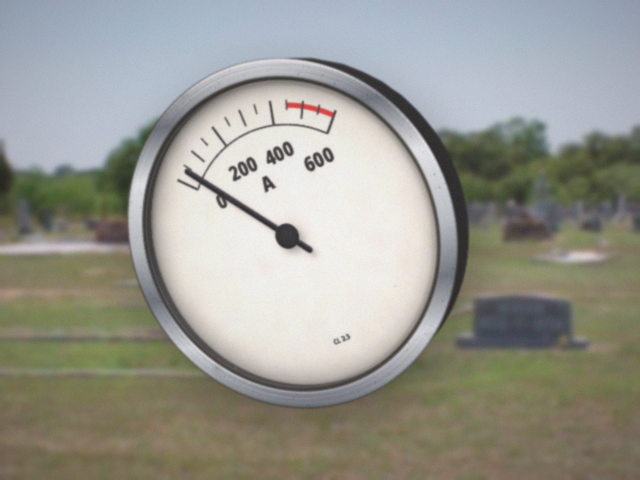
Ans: **50** A
